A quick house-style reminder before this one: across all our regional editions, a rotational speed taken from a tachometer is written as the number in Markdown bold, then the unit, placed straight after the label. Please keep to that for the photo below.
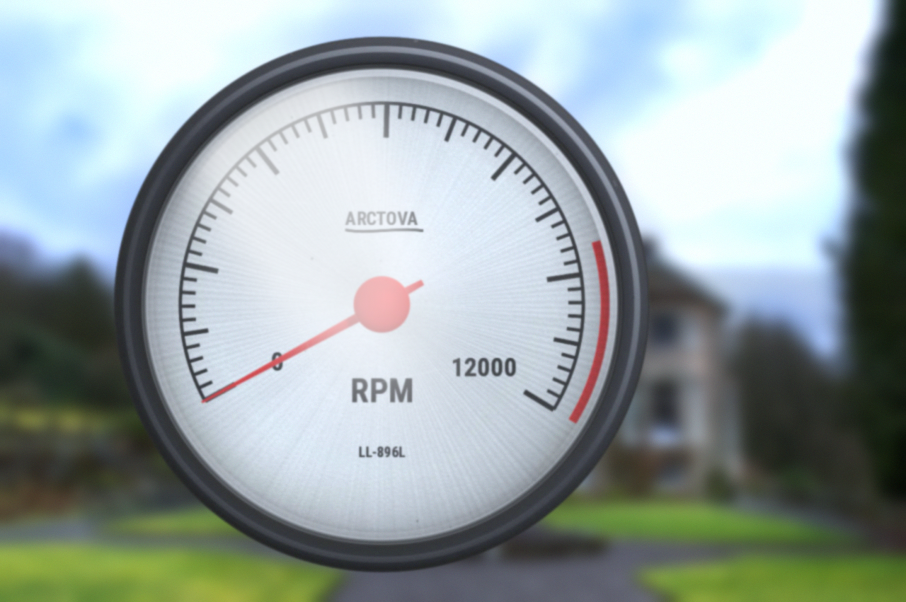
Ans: **0** rpm
